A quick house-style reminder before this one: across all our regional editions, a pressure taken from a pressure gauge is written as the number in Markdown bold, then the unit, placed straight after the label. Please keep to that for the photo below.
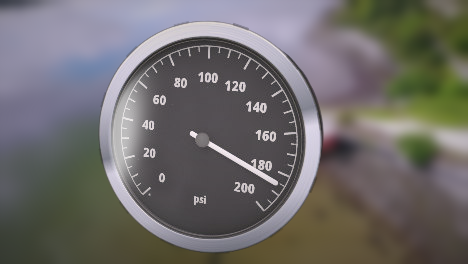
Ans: **185** psi
